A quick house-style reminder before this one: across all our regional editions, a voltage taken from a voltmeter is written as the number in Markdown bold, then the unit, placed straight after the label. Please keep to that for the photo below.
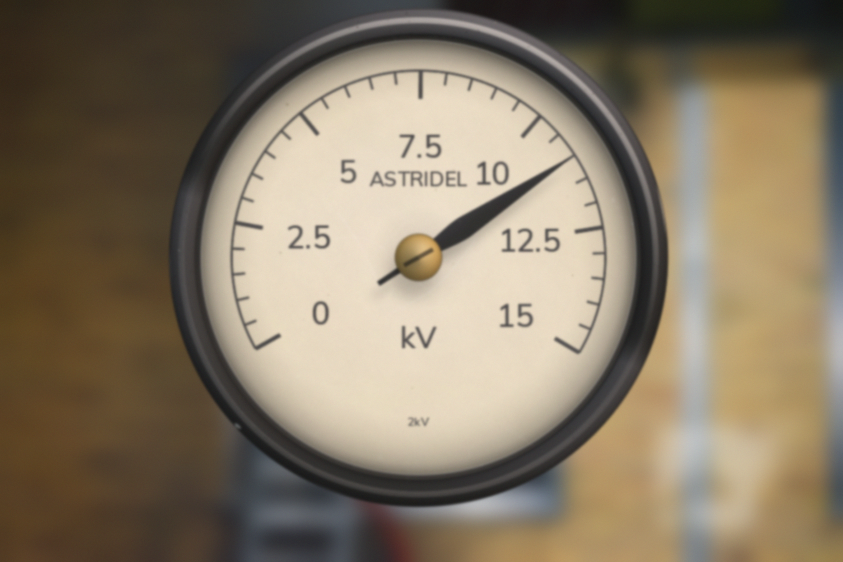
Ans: **11** kV
